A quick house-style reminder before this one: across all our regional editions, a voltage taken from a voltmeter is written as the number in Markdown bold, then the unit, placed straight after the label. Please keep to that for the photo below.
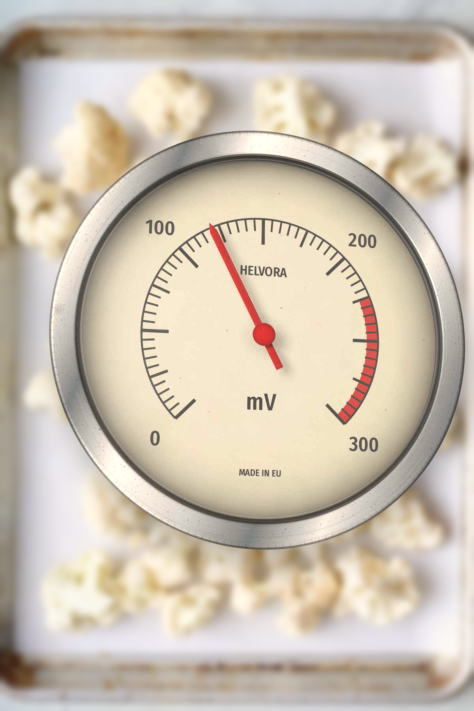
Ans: **120** mV
